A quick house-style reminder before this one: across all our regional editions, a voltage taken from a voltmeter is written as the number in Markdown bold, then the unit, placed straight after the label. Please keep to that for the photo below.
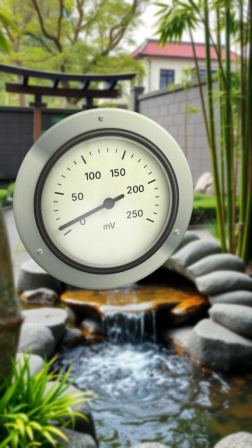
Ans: **10** mV
